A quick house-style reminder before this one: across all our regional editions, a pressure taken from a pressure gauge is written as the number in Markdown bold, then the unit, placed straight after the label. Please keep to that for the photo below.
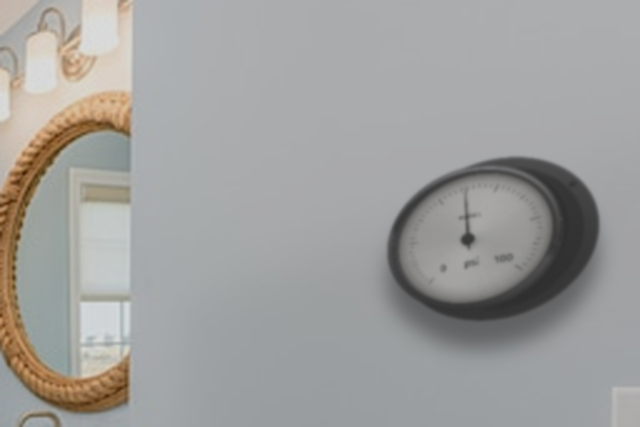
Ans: **50** psi
